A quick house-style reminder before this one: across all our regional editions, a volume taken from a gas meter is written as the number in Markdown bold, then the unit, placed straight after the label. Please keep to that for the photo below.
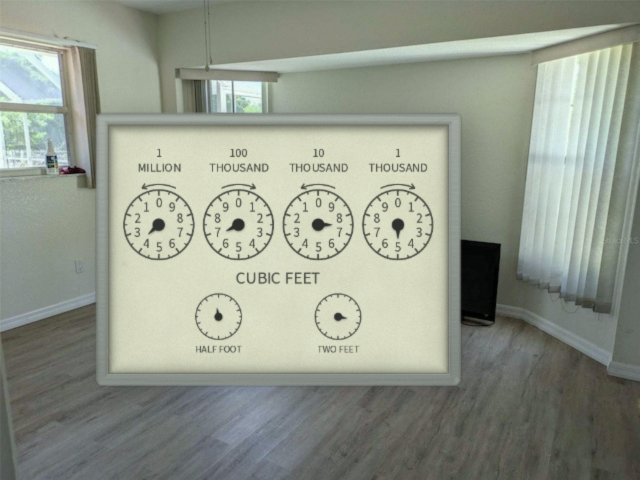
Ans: **367500** ft³
